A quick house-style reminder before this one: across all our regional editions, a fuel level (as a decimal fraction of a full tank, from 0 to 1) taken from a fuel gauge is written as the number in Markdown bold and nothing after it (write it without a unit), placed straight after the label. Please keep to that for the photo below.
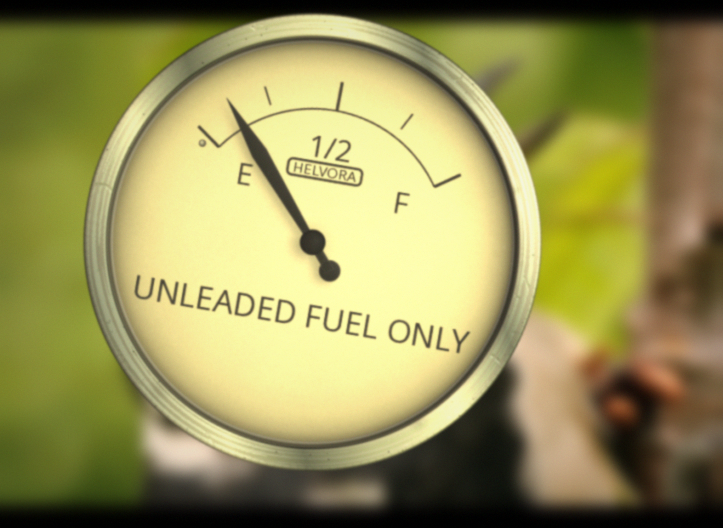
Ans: **0.125**
